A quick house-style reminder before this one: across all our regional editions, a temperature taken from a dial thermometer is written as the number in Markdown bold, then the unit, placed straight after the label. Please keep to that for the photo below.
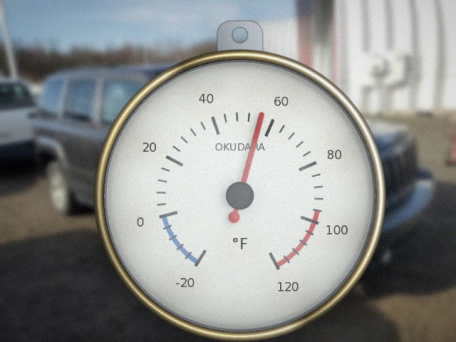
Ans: **56** °F
